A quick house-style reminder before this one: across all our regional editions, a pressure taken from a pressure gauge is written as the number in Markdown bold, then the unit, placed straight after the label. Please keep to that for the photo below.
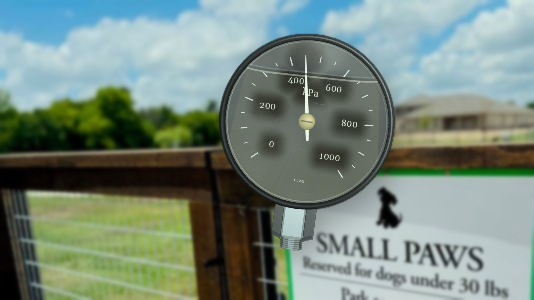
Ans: **450** kPa
